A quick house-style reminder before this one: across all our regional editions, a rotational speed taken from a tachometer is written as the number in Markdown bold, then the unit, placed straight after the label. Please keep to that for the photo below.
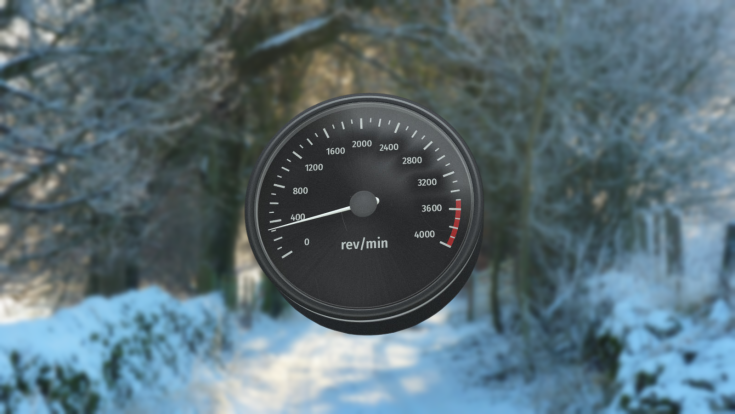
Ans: **300** rpm
